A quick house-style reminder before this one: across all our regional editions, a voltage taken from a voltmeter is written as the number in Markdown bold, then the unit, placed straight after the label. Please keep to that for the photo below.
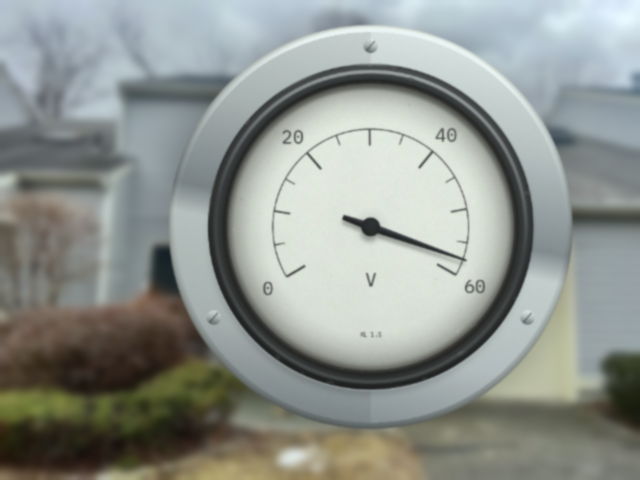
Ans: **57.5** V
